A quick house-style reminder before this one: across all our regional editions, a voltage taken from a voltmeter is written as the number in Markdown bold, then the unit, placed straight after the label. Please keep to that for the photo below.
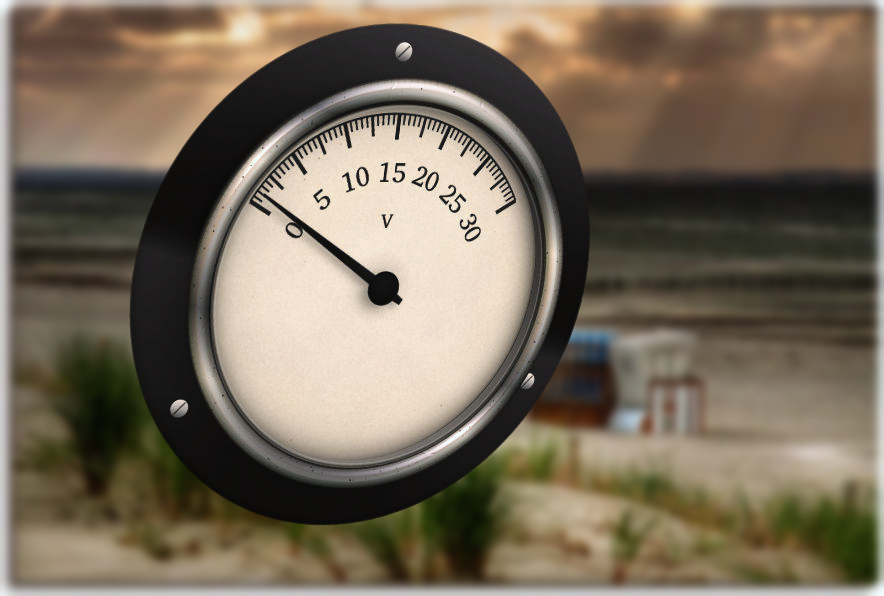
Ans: **1** V
